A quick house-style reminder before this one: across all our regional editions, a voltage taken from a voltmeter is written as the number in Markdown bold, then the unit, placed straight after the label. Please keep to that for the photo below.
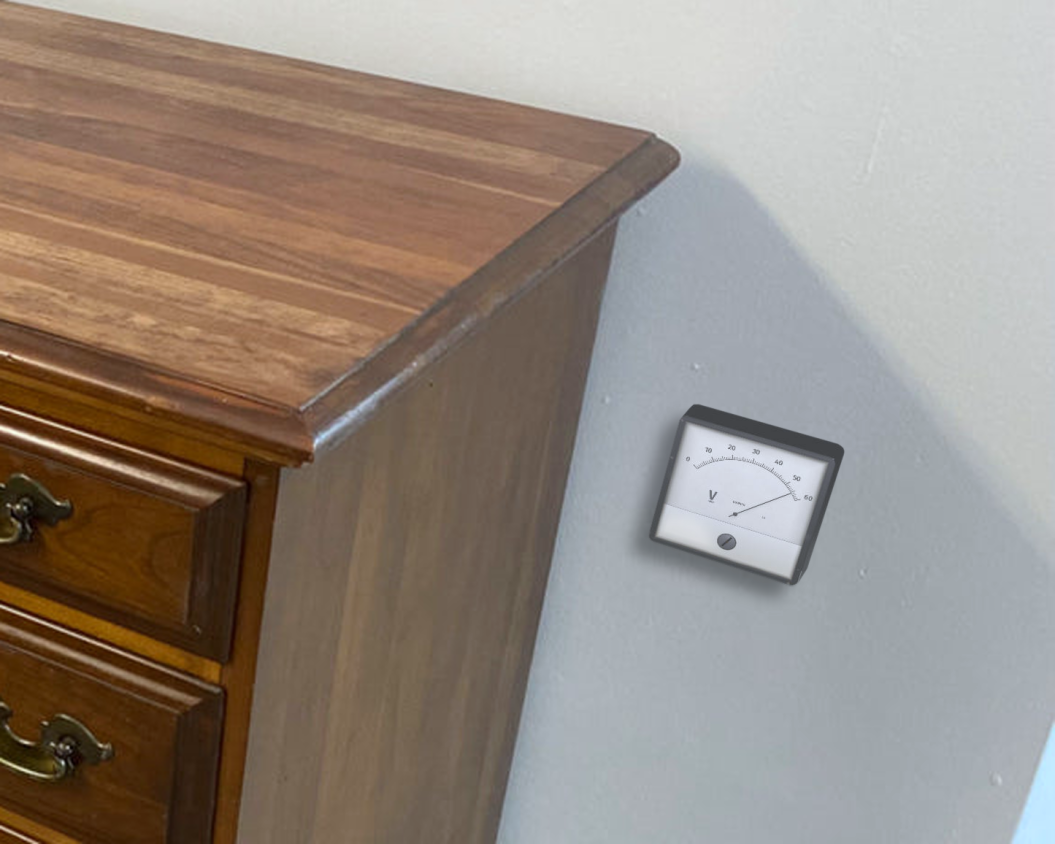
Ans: **55** V
